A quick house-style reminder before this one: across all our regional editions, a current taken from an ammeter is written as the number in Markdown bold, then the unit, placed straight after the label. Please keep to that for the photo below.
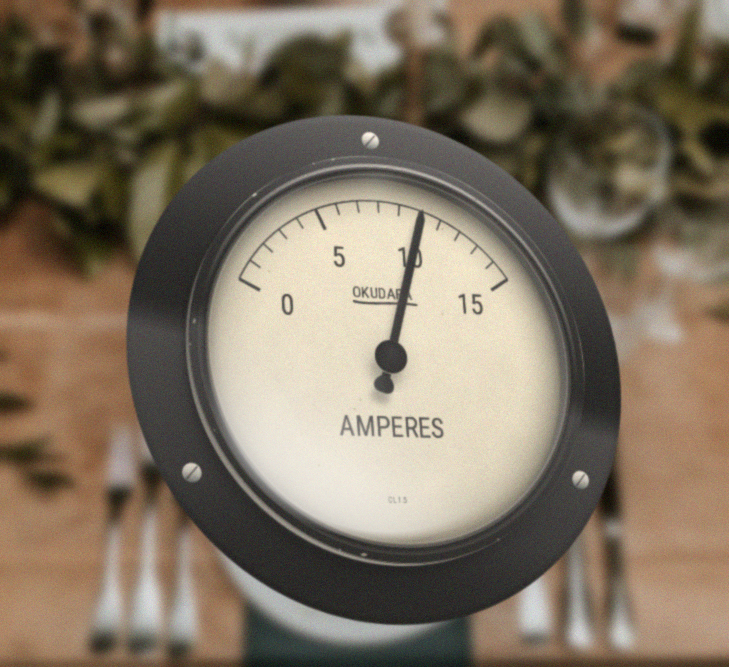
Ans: **10** A
